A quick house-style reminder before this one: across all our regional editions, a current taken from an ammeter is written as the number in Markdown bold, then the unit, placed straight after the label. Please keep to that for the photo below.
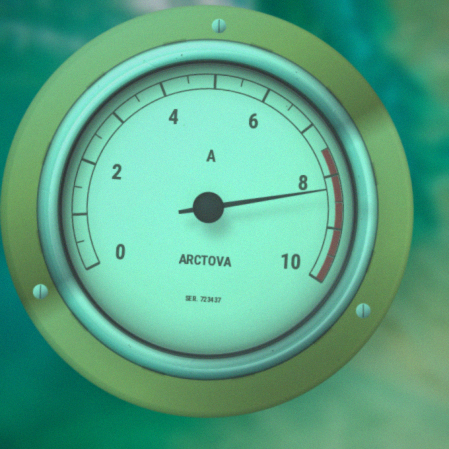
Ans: **8.25** A
